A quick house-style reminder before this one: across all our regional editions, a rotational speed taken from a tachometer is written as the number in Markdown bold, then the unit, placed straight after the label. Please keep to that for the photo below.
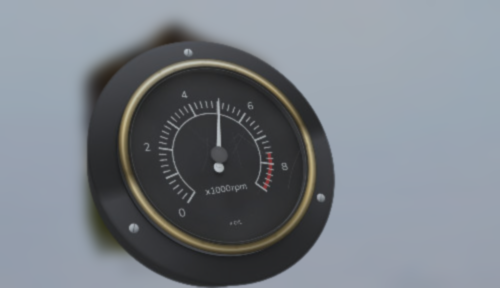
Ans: **5000** rpm
